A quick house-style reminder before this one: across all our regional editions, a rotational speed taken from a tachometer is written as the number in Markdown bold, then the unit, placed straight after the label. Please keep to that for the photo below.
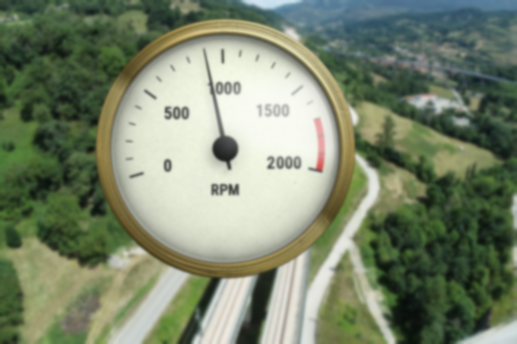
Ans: **900** rpm
